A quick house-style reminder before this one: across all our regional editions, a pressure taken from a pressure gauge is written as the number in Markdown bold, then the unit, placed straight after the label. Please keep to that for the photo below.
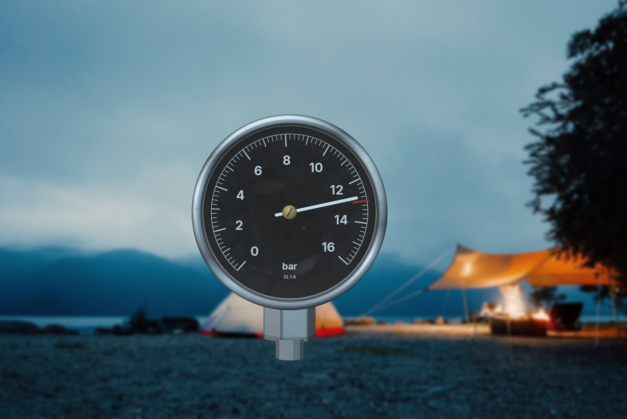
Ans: **12.8** bar
